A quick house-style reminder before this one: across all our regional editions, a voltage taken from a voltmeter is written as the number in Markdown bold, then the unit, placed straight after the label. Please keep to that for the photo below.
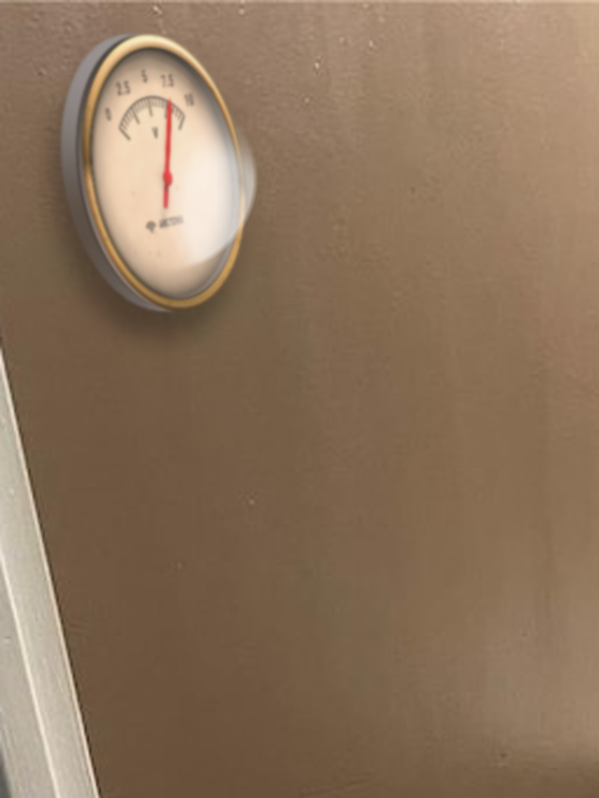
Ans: **7.5** V
